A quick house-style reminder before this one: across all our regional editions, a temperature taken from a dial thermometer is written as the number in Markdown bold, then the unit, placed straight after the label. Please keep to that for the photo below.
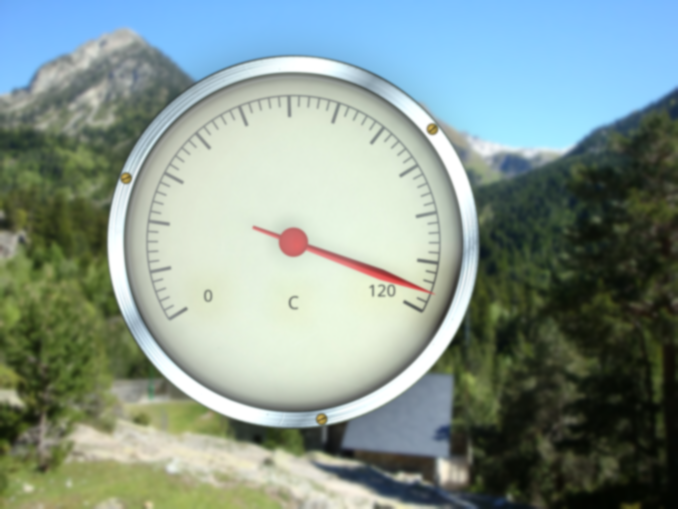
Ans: **116** °C
